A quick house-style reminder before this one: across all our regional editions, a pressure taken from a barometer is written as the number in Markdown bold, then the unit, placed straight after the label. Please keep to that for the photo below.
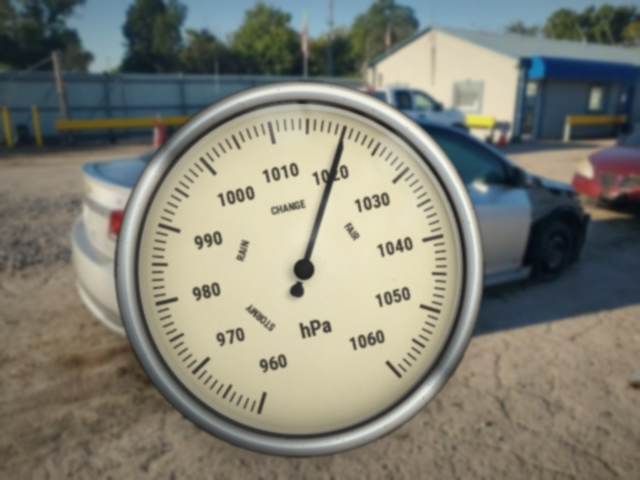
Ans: **1020** hPa
